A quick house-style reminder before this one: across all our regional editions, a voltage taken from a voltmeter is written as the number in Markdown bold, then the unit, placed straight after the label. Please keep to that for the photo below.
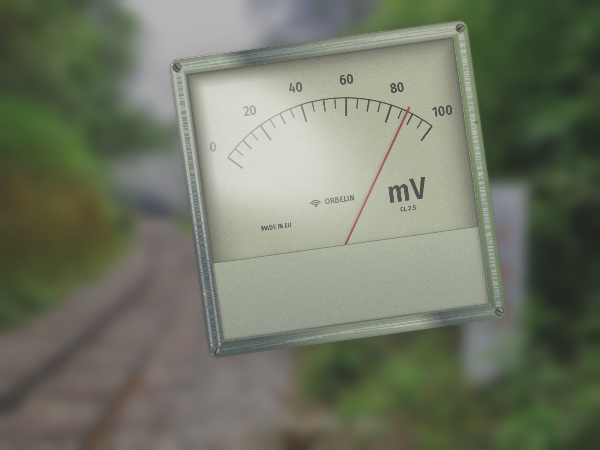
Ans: **87.5** mV
